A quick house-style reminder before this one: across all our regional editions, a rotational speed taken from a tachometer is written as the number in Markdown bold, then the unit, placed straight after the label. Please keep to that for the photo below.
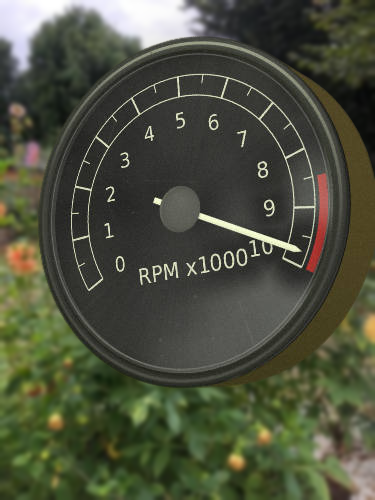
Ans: **9750** rpm
